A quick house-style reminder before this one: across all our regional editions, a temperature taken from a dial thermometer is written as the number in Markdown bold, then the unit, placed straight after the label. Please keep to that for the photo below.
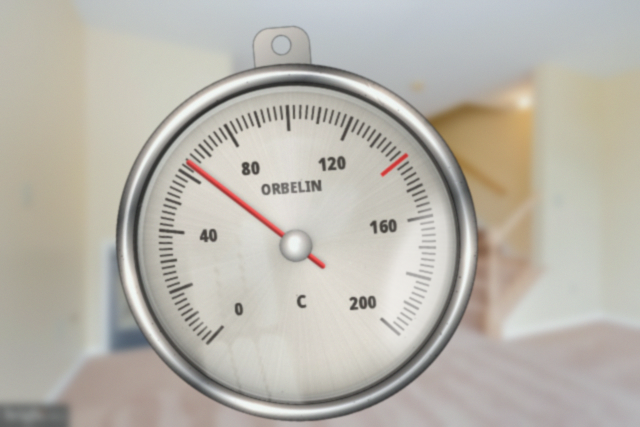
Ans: **64** °C
